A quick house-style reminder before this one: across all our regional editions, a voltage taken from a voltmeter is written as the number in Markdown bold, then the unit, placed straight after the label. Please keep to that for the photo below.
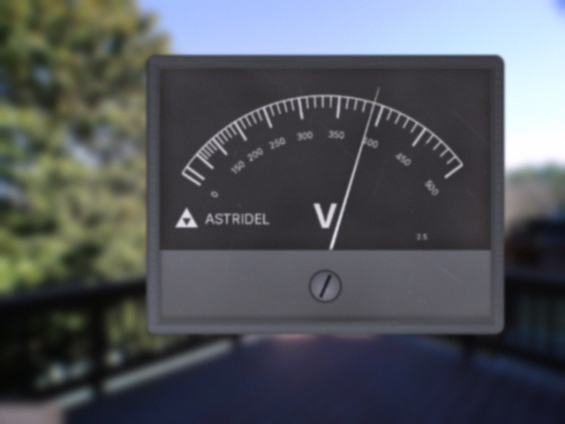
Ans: **390** V
